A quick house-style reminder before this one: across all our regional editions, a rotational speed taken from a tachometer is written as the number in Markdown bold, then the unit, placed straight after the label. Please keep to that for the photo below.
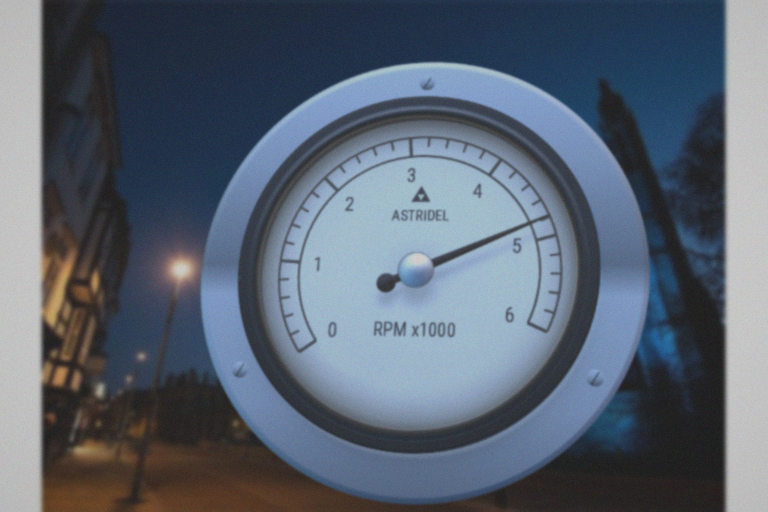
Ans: **4800** rpm
